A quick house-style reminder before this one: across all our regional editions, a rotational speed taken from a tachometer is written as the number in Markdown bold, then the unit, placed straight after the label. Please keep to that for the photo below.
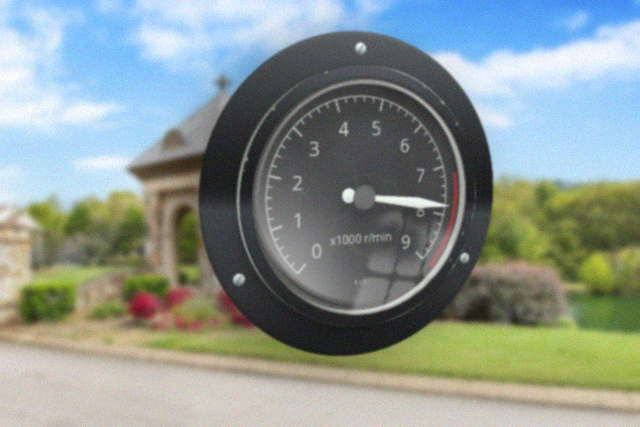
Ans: **7800** rpm
